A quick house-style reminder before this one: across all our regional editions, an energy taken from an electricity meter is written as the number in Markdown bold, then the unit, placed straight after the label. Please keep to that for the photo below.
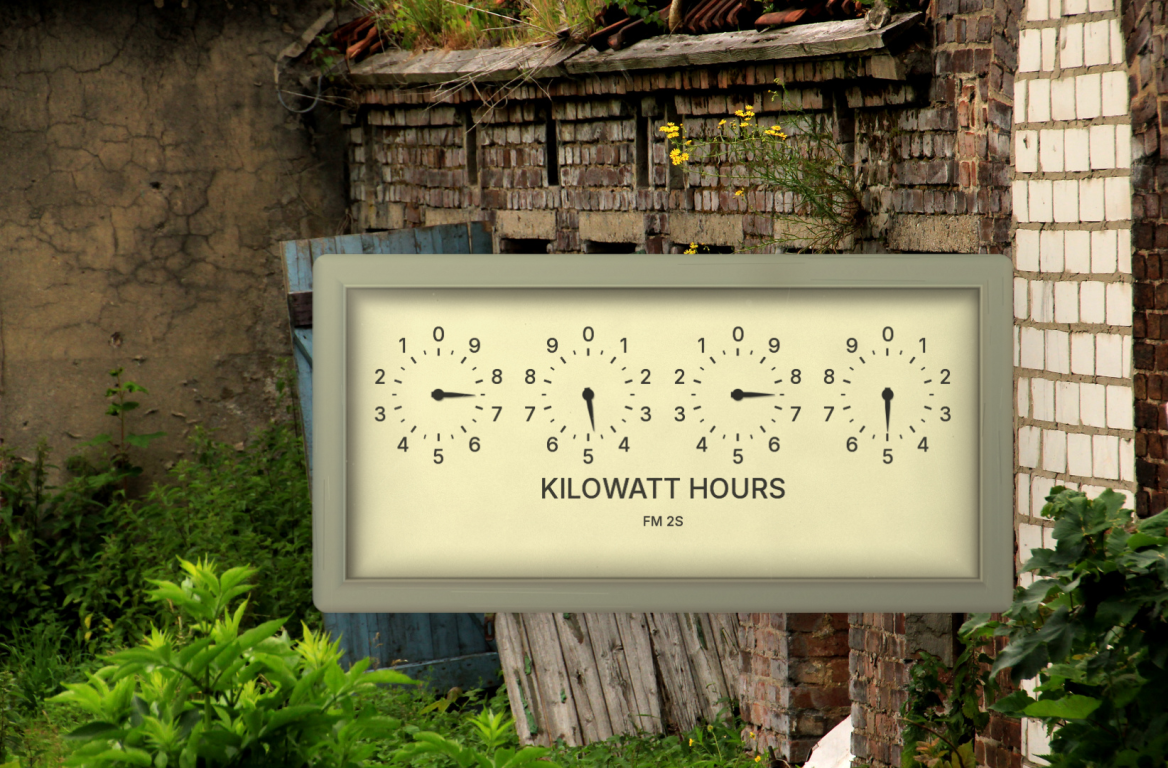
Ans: **7475** kWh
